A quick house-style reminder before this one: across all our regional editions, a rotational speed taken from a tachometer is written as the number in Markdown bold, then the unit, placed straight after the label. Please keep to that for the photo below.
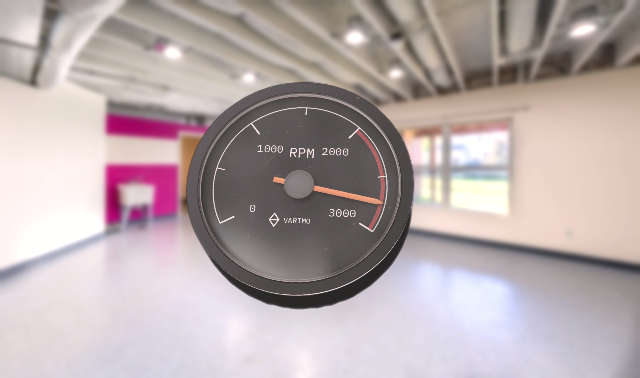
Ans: **2750** rpm
